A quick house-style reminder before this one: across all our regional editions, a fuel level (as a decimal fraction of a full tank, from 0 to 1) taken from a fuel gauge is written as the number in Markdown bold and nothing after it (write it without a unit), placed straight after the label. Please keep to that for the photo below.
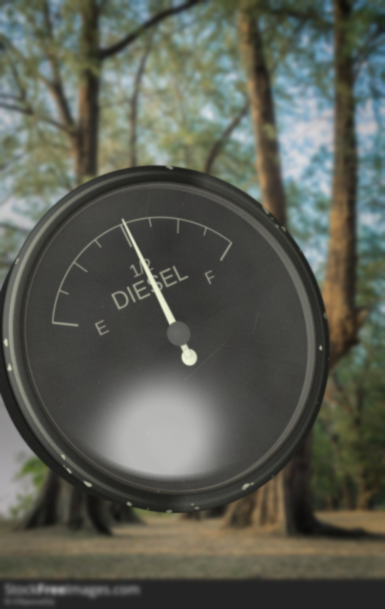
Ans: **0.5**
